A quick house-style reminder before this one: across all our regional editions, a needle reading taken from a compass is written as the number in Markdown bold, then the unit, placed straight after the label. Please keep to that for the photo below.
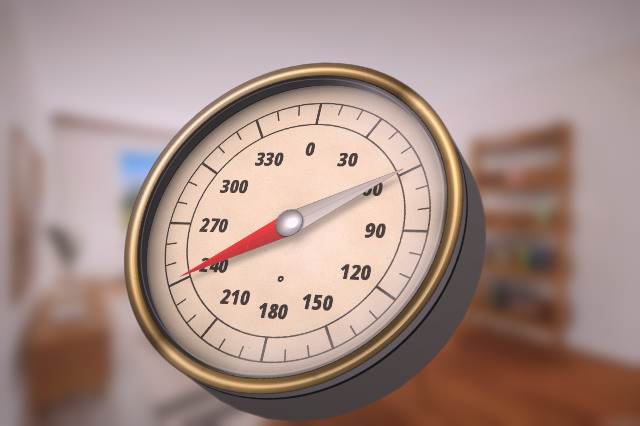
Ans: **240** °
